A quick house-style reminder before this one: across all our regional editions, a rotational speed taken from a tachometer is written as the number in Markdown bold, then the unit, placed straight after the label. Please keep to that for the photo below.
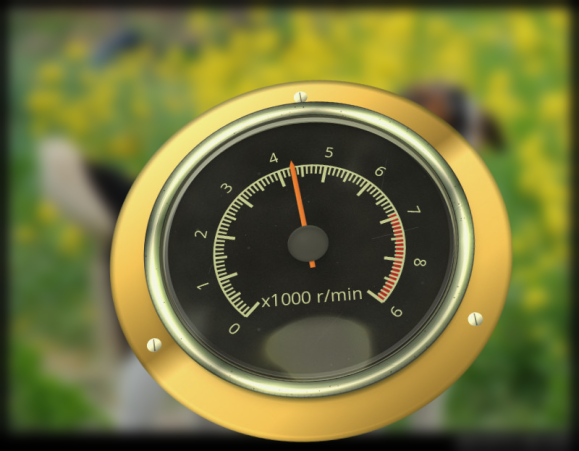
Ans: **4300** rpm
